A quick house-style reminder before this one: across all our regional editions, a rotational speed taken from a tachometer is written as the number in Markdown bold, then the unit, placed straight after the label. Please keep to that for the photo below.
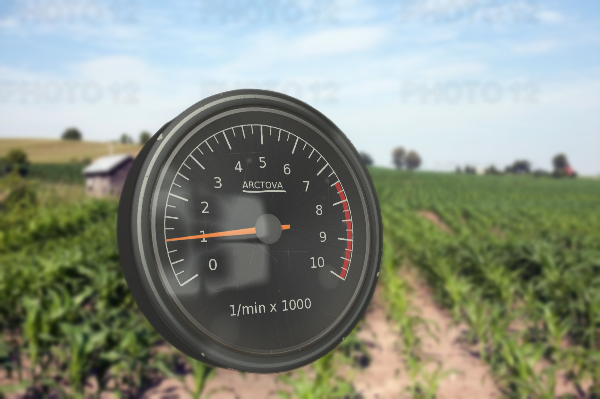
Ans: **1000** rpm
